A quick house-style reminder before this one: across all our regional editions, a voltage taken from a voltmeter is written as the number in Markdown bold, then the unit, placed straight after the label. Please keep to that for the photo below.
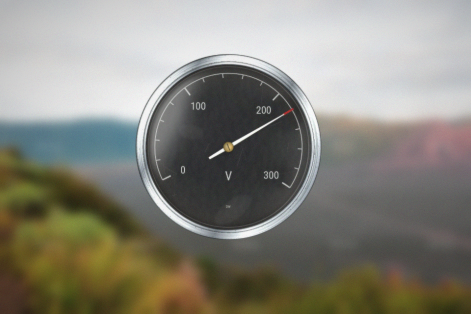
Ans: **220** V
